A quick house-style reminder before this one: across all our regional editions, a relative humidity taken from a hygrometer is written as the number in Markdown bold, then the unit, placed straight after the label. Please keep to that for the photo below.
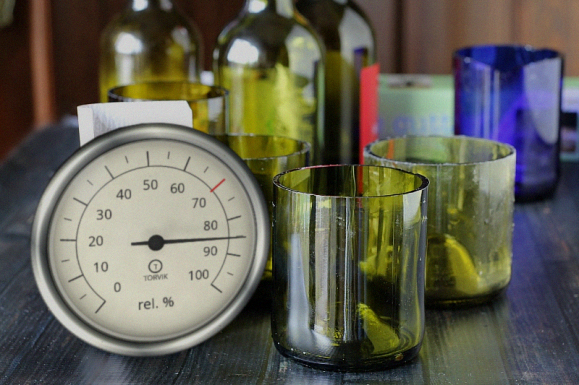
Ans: **85** %
